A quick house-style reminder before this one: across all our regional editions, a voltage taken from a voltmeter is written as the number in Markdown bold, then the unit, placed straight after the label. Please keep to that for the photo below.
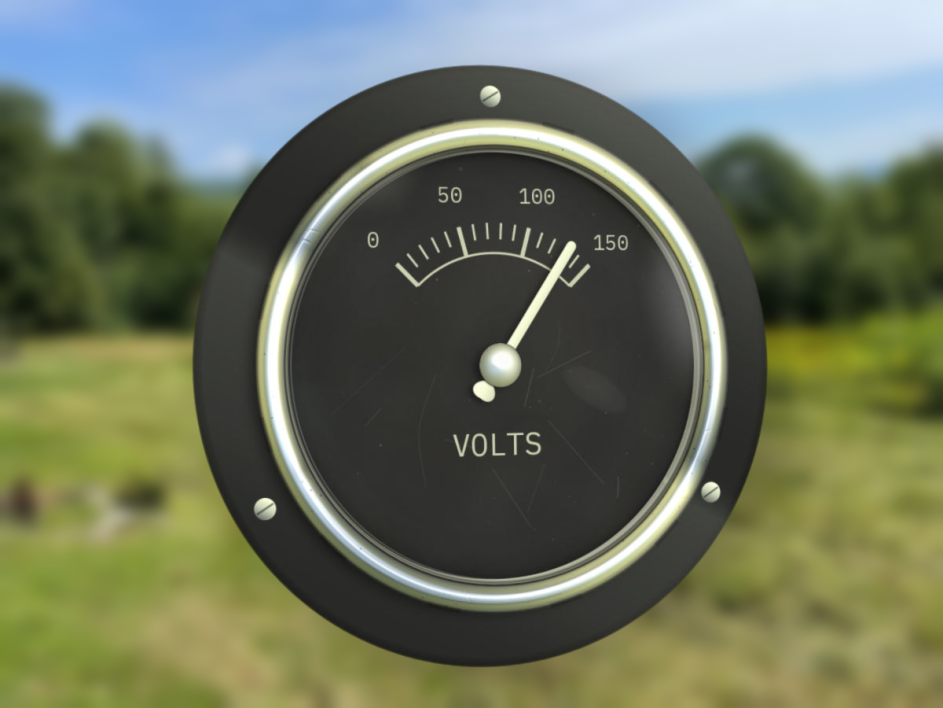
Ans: **130** V
